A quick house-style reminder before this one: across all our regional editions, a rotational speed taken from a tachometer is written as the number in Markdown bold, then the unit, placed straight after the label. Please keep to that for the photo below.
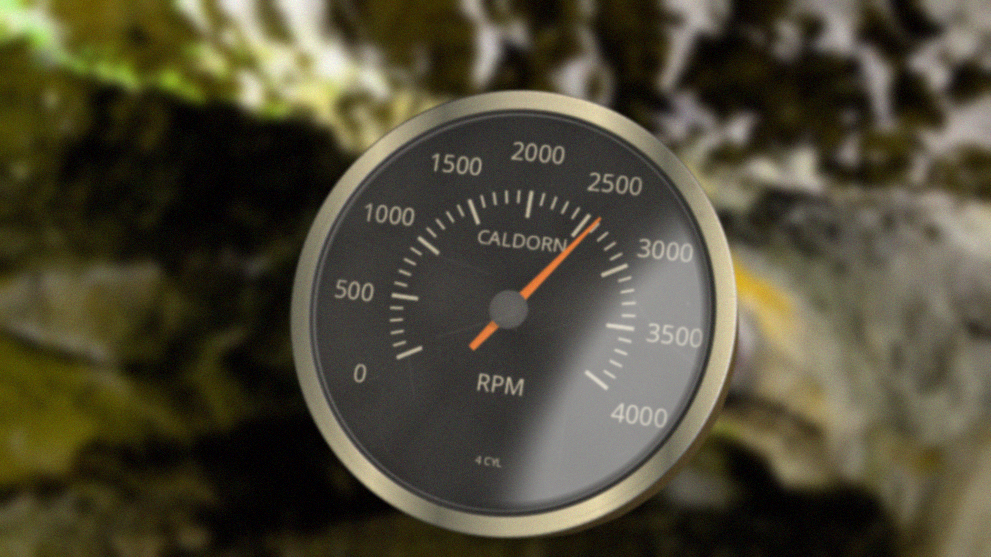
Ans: **2600** rpm
